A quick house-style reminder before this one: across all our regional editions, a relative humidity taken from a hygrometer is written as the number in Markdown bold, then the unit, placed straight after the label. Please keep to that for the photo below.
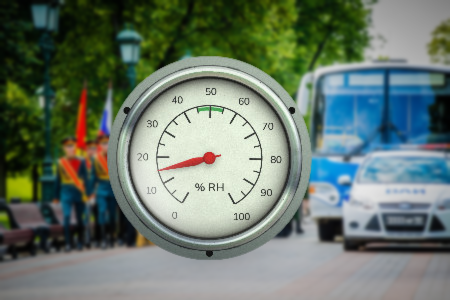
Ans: **15** %
